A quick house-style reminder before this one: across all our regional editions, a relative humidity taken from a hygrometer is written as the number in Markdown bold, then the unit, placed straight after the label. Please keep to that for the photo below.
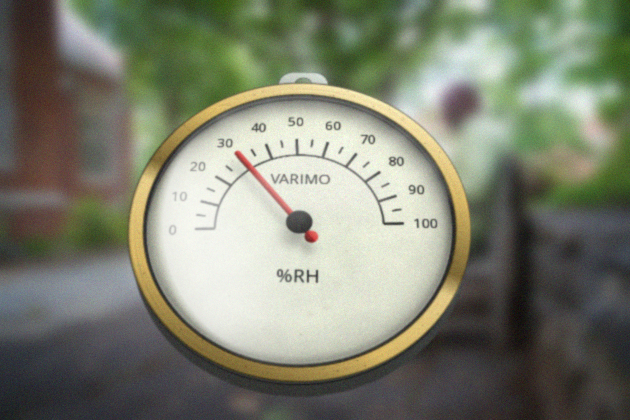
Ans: **30** %
